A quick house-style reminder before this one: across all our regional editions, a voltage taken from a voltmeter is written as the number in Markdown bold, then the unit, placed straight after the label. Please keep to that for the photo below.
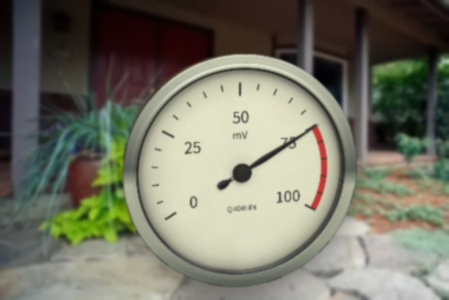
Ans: **75** mV
